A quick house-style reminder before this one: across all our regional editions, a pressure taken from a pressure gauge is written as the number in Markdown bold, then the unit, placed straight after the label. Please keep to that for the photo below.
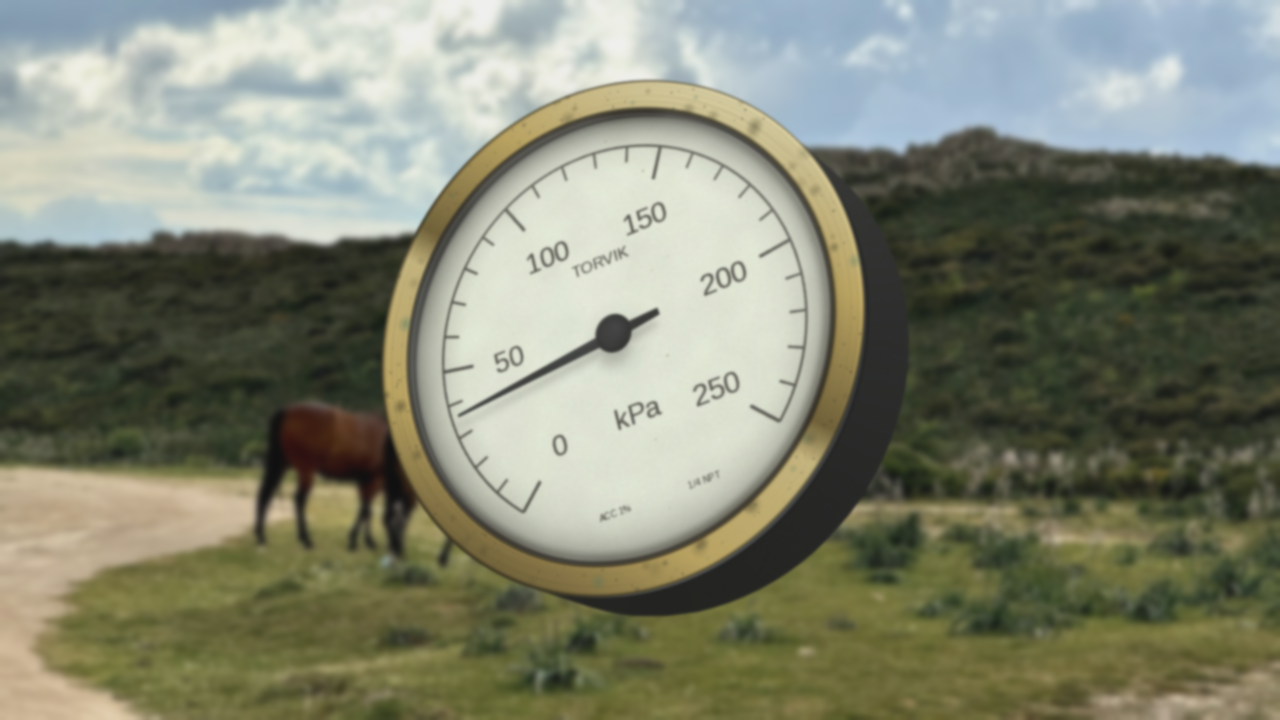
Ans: **35** kPa
